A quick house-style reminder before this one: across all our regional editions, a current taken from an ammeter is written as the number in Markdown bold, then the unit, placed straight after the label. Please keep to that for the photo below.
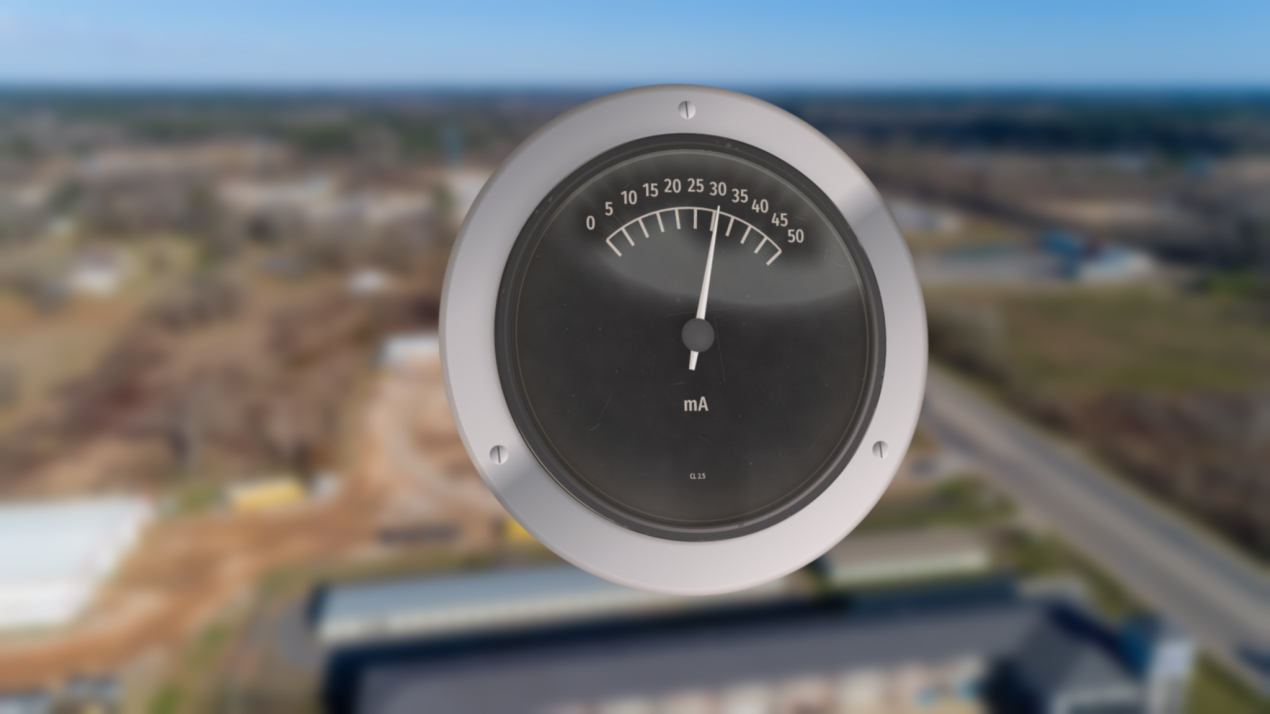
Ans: **30** mA
